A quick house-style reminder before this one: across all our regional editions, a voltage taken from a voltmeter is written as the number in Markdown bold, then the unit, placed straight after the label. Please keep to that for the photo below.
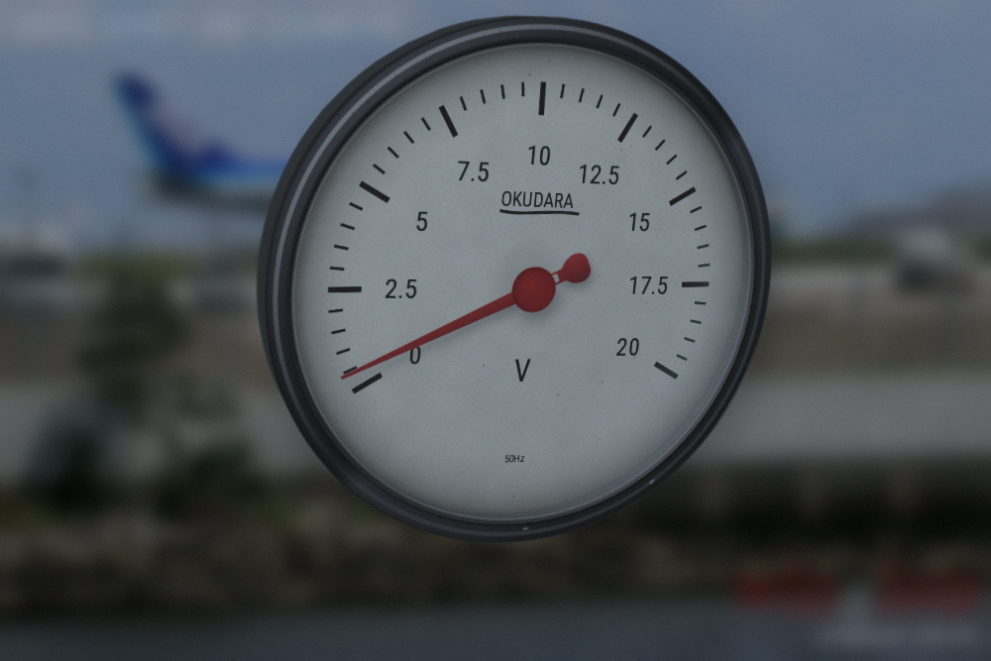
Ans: **0.5** V
